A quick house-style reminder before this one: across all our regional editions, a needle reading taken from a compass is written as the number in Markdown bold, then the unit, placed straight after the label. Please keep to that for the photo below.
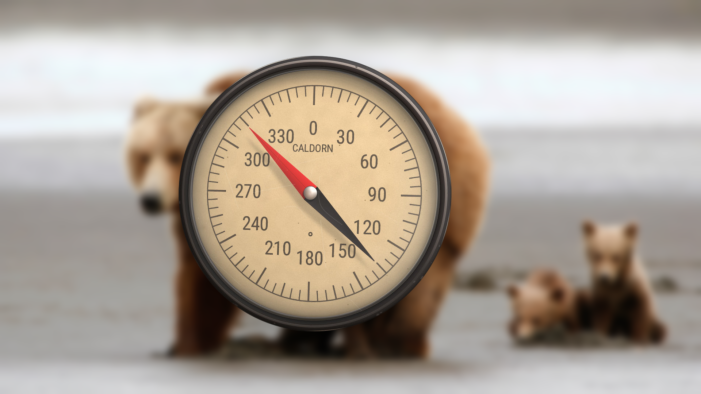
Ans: **315** °
